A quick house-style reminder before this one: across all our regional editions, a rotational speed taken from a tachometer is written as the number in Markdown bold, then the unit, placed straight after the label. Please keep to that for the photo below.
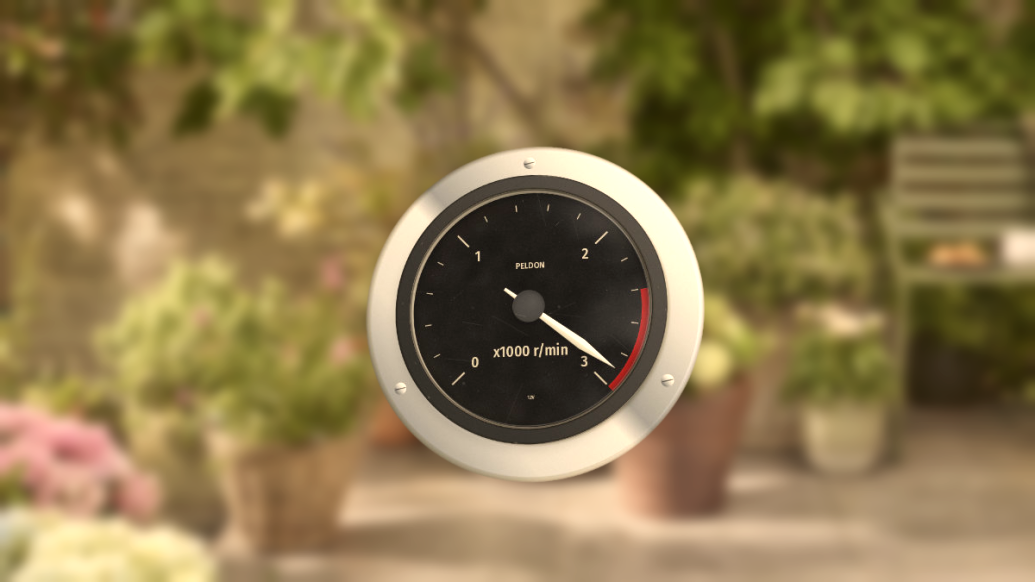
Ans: **2900** rpm
